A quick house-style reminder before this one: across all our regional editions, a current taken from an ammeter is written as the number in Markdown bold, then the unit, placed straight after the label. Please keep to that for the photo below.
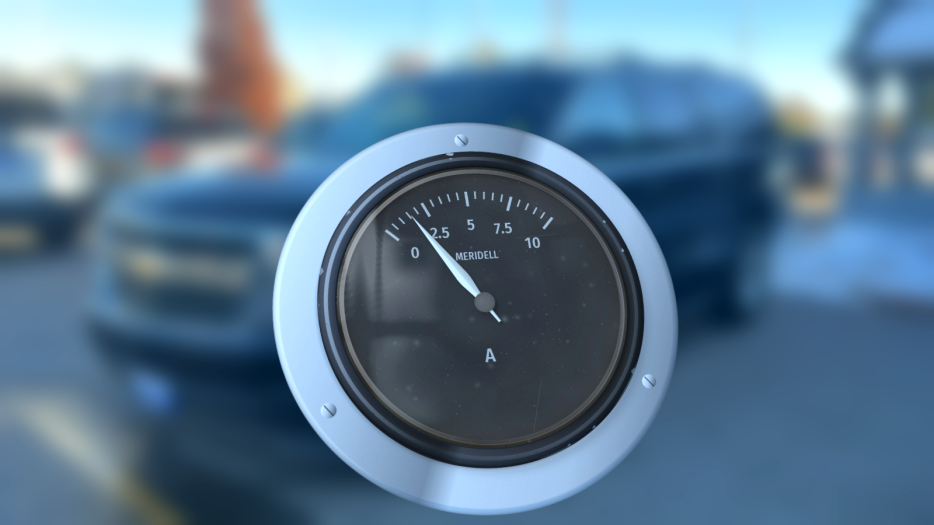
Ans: **1.5** A
